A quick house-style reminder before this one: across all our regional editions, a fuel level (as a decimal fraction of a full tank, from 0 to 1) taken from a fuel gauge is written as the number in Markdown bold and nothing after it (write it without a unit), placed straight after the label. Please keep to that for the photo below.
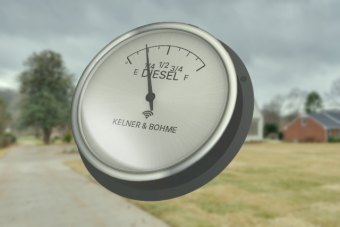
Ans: **0.25**
